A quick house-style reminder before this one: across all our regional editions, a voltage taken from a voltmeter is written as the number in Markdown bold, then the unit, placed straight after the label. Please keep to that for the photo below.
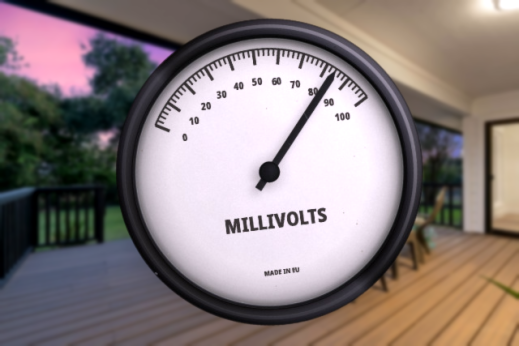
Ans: **84** mV
